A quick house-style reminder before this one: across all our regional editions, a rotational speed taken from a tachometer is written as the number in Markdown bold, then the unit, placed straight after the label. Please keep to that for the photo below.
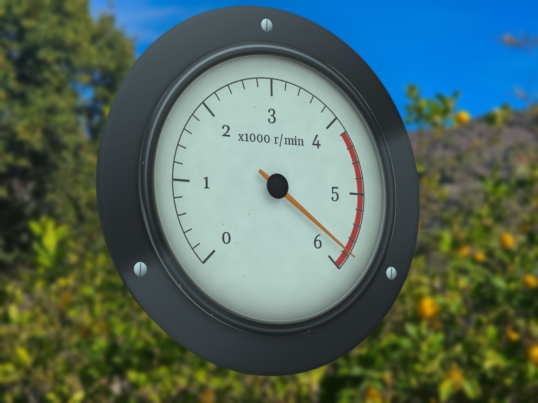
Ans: **5800** rpm
